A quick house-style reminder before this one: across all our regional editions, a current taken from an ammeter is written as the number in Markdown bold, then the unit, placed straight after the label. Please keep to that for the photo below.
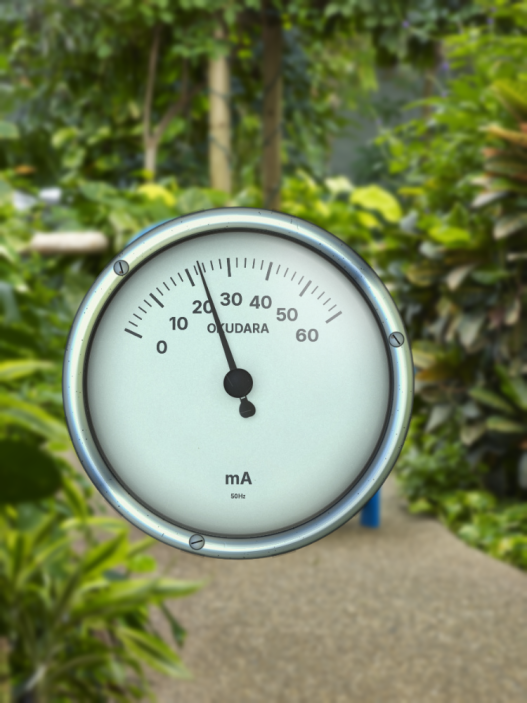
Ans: **23** mA
